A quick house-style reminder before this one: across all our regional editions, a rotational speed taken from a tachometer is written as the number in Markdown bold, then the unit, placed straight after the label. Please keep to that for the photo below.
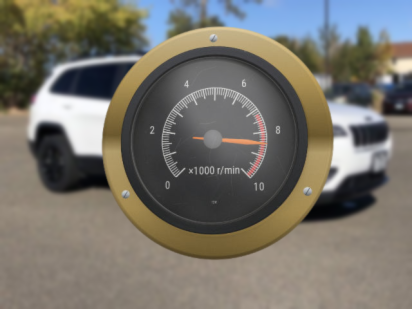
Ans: **8500** rpm
